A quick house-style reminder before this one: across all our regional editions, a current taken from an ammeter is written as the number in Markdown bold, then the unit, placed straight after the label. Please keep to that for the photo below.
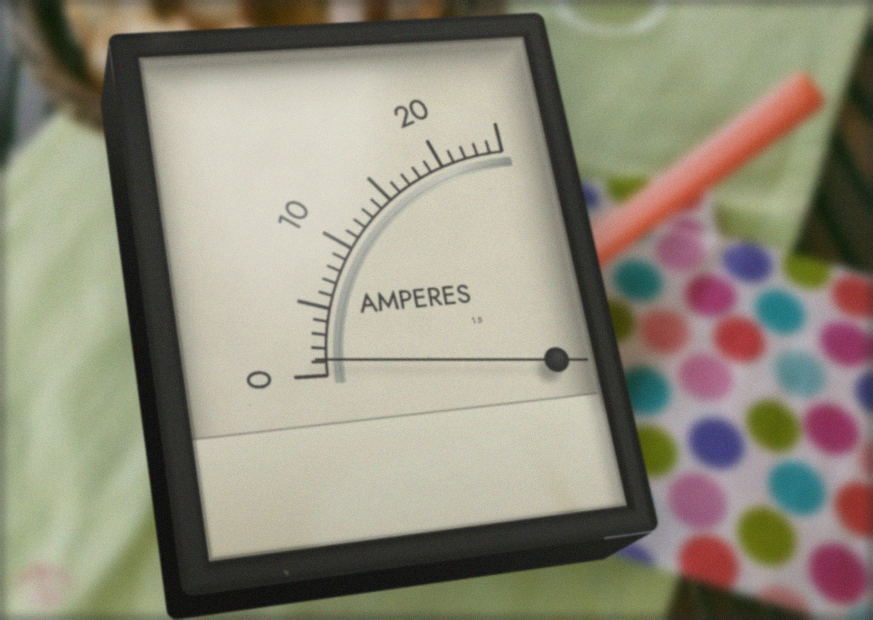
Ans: **1** A
